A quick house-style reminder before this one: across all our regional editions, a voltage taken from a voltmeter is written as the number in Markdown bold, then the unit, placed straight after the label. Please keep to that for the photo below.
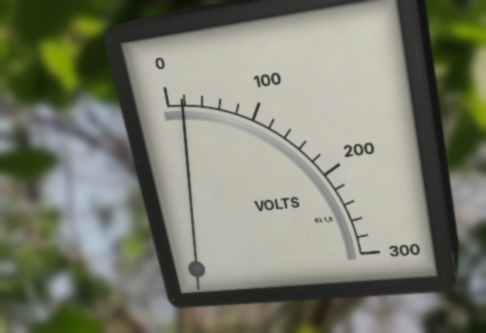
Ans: **20** V
